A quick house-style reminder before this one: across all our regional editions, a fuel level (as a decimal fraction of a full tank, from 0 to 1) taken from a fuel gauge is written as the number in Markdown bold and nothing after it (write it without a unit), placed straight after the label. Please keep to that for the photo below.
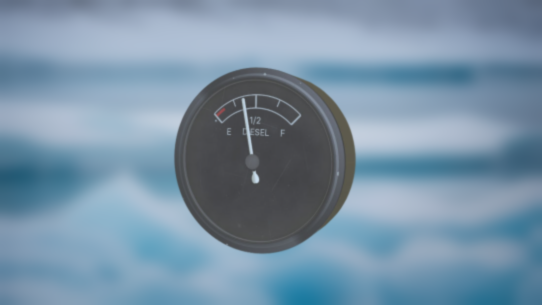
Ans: **0.375**
